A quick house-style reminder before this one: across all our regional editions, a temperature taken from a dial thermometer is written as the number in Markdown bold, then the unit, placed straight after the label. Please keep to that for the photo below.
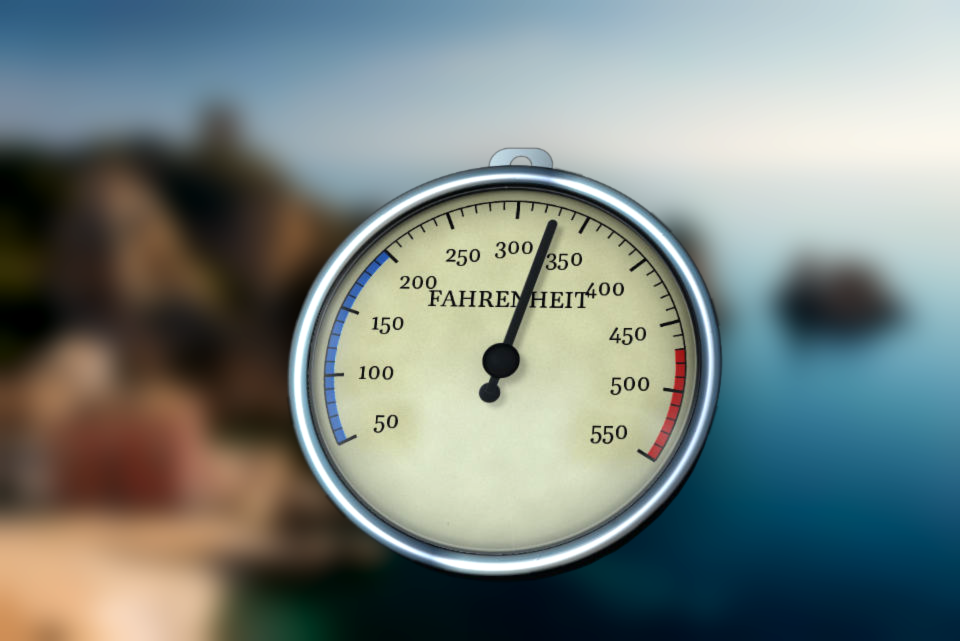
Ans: **330** °F
